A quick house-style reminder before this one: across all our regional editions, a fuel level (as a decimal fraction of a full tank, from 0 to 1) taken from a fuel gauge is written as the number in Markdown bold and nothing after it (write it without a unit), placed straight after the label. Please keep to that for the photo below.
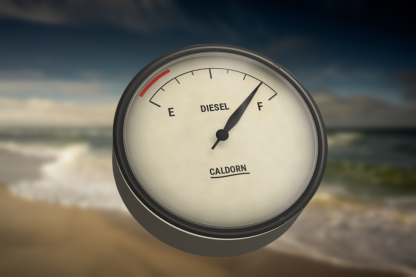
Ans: **0.875**
